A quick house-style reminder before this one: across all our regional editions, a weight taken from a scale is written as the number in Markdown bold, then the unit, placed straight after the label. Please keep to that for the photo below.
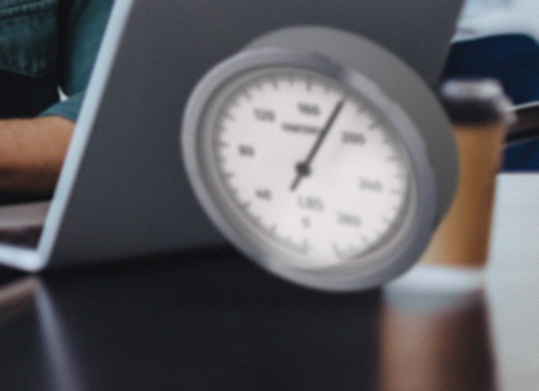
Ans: **180** lb
